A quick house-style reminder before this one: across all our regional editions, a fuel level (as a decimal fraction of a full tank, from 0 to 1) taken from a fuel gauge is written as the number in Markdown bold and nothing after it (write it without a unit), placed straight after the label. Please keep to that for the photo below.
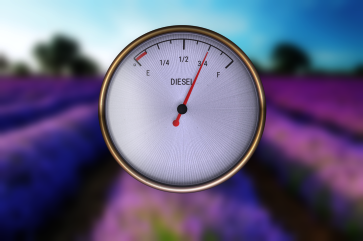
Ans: **0.75**
